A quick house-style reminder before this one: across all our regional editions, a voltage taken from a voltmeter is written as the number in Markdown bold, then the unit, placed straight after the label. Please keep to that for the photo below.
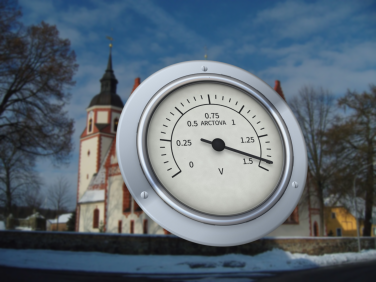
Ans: **1.45** V
